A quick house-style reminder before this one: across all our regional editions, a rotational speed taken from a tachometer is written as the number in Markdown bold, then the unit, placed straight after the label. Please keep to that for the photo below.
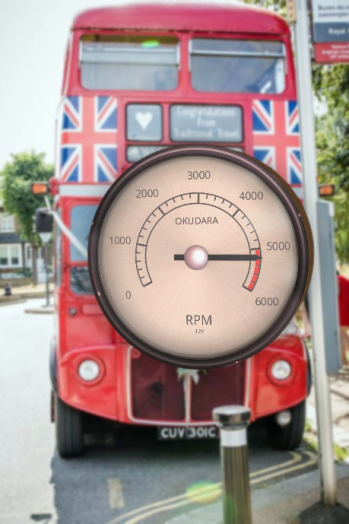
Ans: **5200** rpm
